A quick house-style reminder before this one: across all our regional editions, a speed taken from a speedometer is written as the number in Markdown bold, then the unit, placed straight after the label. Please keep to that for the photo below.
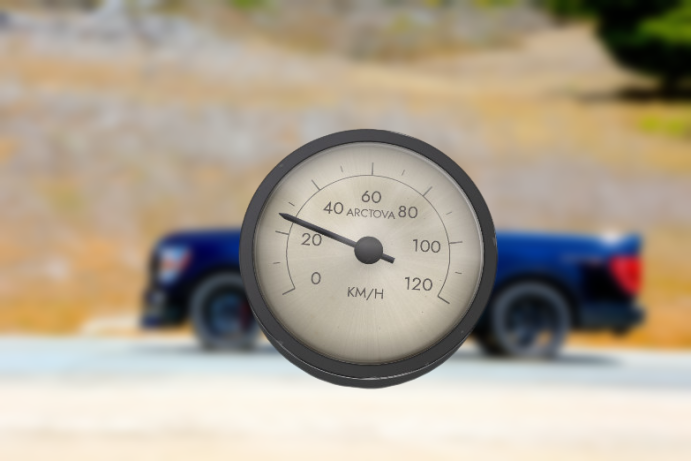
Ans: **25** km/h
